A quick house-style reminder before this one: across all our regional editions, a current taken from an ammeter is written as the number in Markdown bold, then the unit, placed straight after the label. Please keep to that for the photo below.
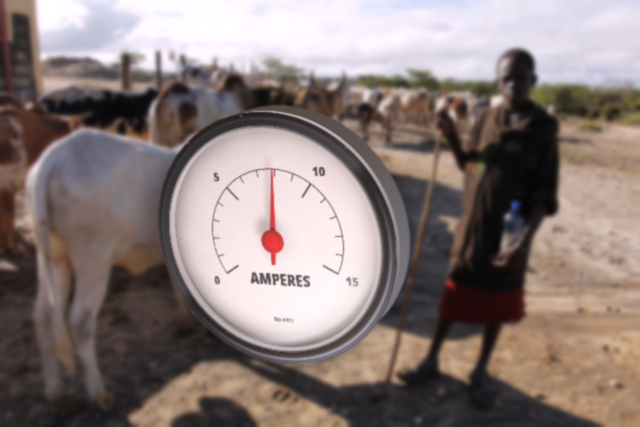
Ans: **8** A
